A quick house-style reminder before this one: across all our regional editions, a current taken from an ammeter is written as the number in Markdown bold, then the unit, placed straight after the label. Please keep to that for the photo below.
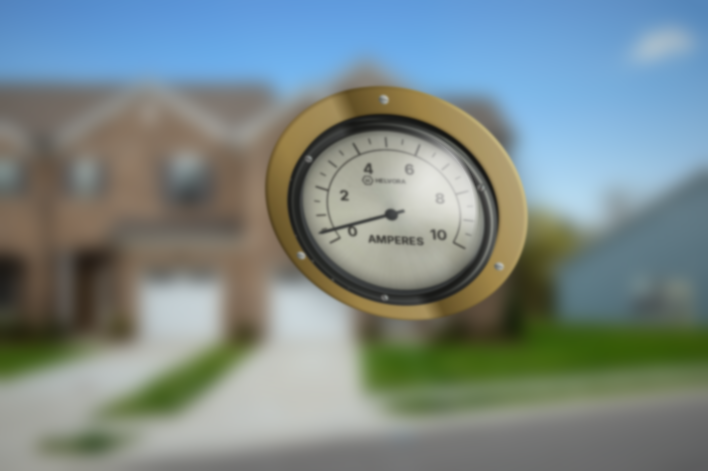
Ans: **0.5** A
